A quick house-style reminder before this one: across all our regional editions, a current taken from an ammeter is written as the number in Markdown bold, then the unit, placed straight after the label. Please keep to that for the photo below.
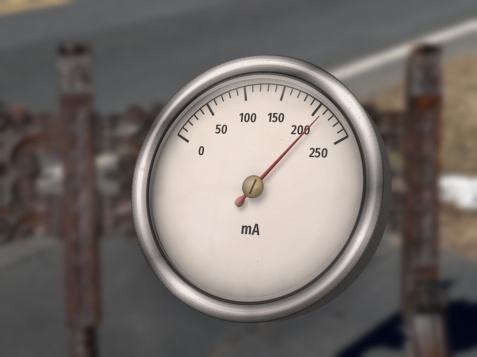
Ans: **210** mA
